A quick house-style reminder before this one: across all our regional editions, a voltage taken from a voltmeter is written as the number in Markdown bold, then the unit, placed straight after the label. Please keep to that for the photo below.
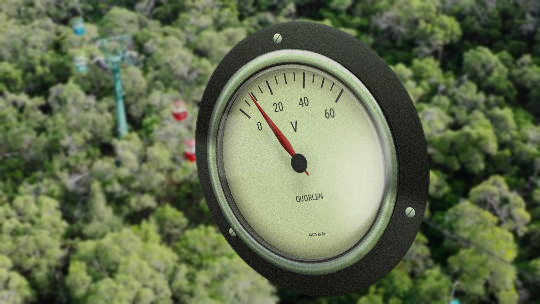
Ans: **10** V
